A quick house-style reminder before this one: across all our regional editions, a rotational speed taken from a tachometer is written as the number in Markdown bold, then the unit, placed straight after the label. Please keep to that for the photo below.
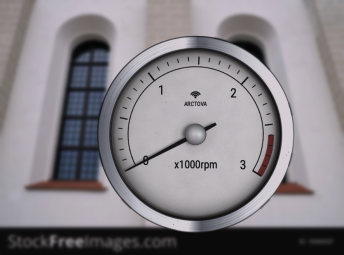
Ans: **0** rpm
